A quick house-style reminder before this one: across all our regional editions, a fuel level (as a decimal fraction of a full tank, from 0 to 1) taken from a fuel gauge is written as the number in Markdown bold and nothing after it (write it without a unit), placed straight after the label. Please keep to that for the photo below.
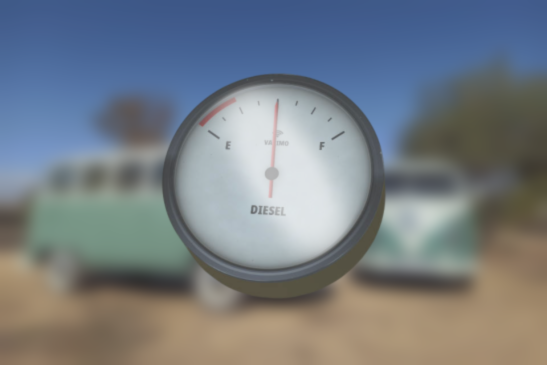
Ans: **0.5**
